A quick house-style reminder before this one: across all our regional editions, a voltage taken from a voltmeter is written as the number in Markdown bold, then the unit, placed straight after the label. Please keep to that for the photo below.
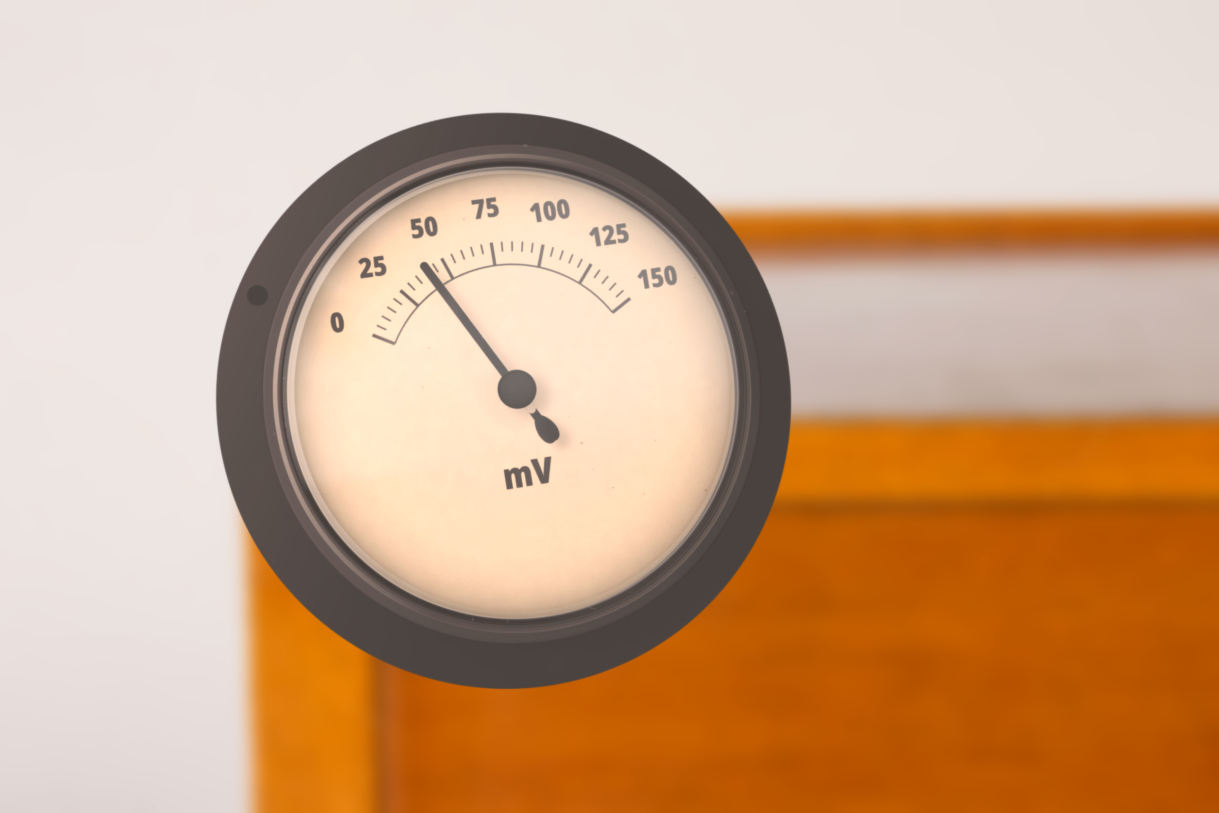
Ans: **40** mV
